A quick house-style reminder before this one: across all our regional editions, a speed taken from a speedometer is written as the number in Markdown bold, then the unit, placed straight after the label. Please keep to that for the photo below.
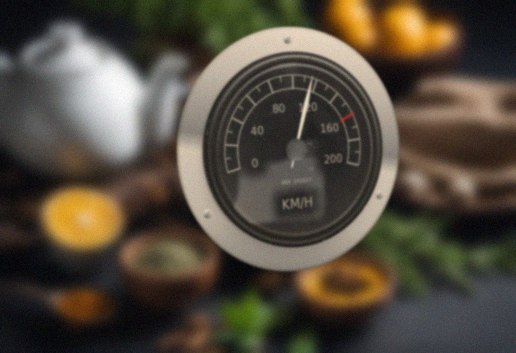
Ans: **115** km/h
